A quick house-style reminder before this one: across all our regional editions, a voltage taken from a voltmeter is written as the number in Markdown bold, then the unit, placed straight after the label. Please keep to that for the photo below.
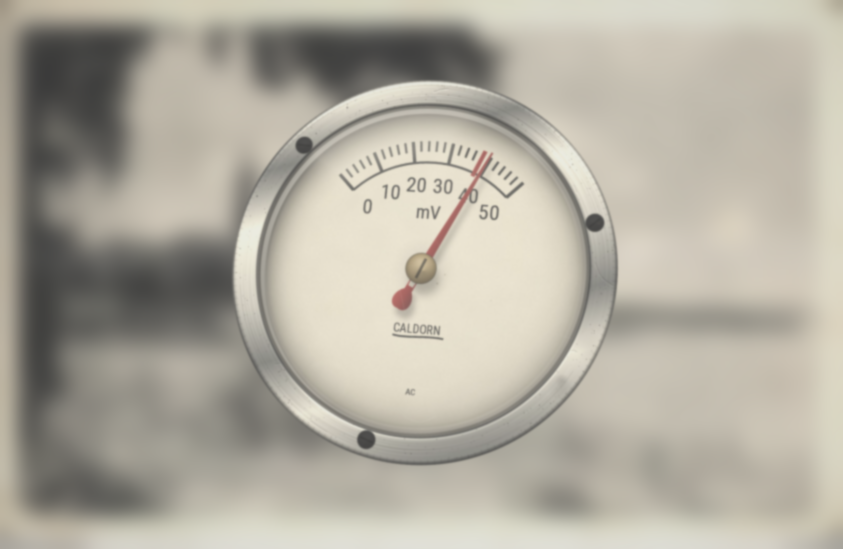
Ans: **40** mV
